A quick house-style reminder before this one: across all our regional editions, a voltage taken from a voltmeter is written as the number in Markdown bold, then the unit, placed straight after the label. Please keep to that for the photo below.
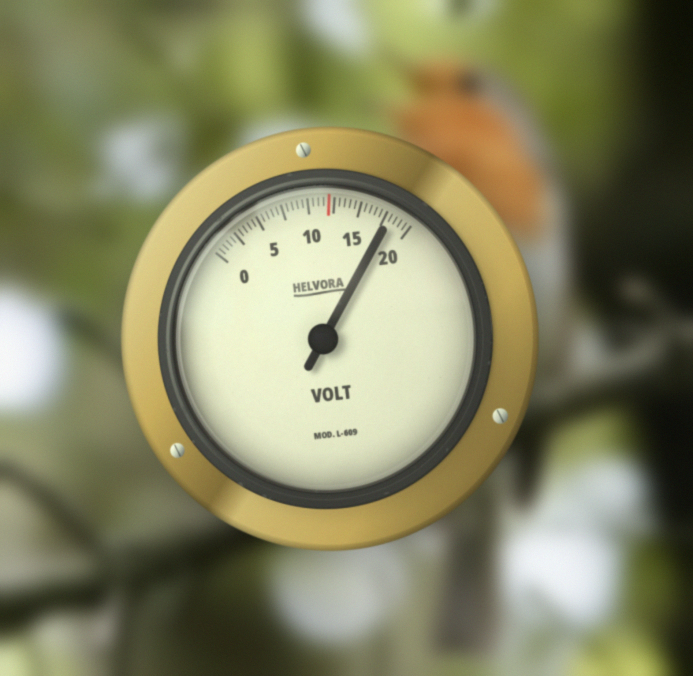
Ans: **18** V
